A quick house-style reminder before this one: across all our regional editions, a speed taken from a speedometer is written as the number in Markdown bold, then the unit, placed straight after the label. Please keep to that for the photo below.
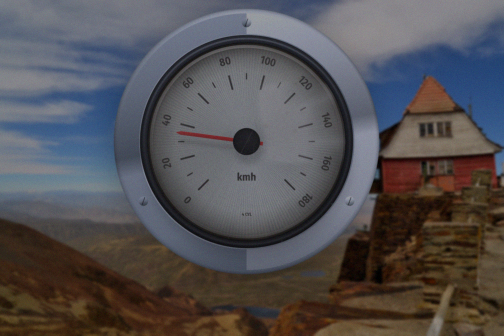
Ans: **35** km/h
